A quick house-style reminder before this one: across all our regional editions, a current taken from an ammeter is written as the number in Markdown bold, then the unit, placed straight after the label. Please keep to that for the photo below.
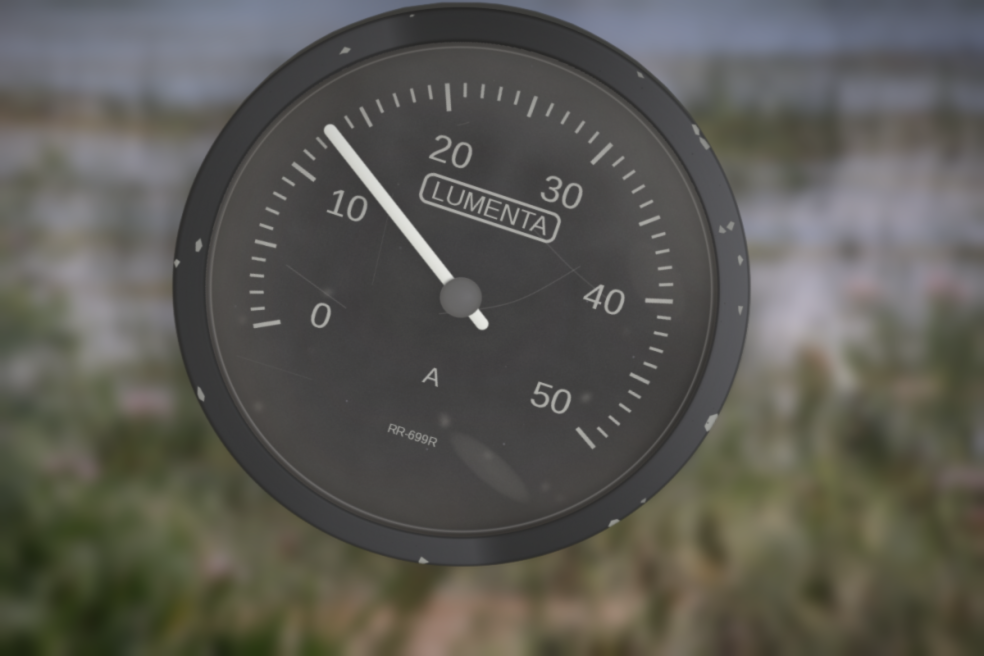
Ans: **13** A
